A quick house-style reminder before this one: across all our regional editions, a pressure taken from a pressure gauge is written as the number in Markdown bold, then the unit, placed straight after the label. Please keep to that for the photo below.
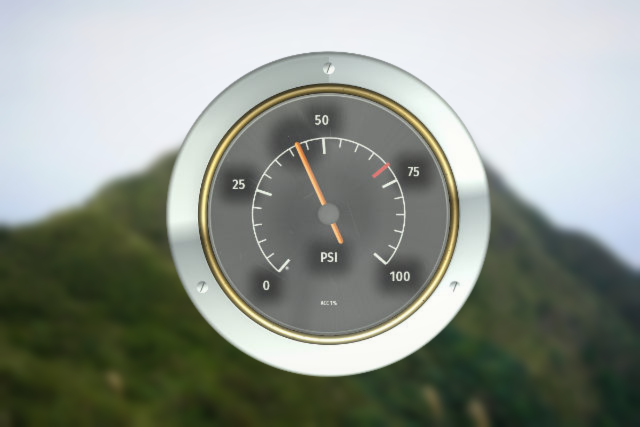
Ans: **42.5** psi
